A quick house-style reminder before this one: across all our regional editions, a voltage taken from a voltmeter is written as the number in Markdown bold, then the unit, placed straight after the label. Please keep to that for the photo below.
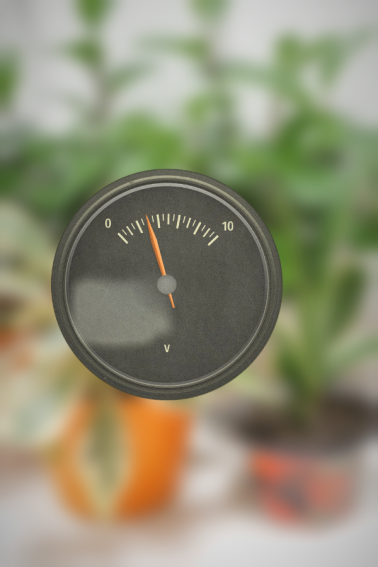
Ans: **3** V
